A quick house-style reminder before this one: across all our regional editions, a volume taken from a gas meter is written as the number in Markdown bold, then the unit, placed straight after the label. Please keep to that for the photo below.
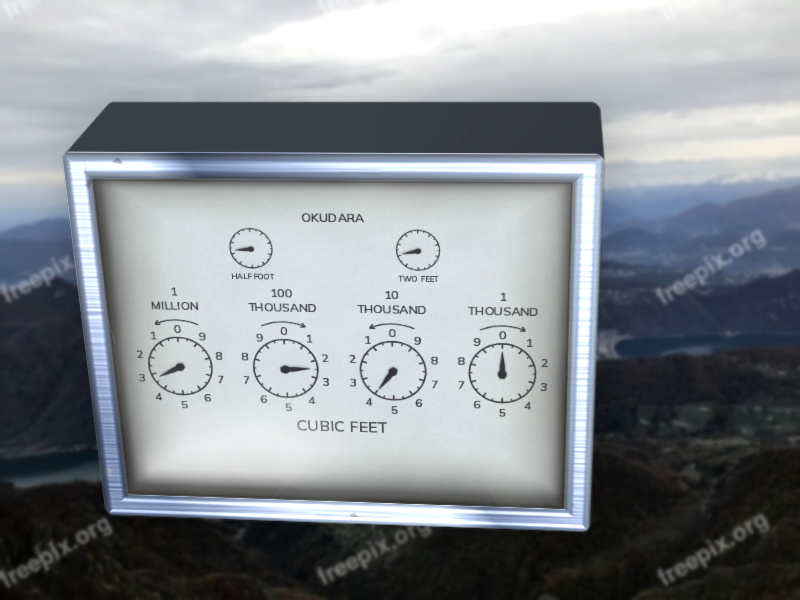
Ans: **324000** ft³
